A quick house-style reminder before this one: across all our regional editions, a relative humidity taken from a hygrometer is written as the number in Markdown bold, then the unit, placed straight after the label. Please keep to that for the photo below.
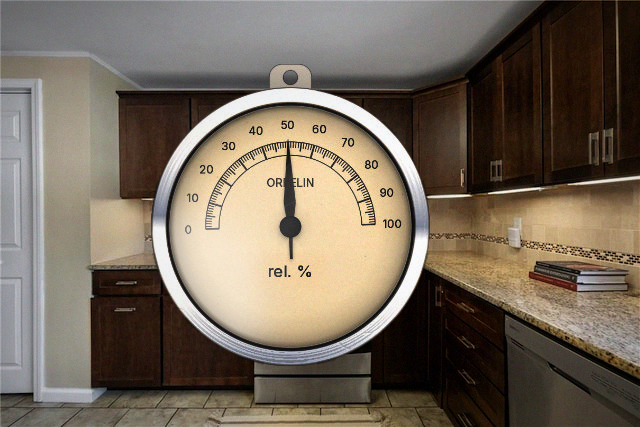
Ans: **50** %
